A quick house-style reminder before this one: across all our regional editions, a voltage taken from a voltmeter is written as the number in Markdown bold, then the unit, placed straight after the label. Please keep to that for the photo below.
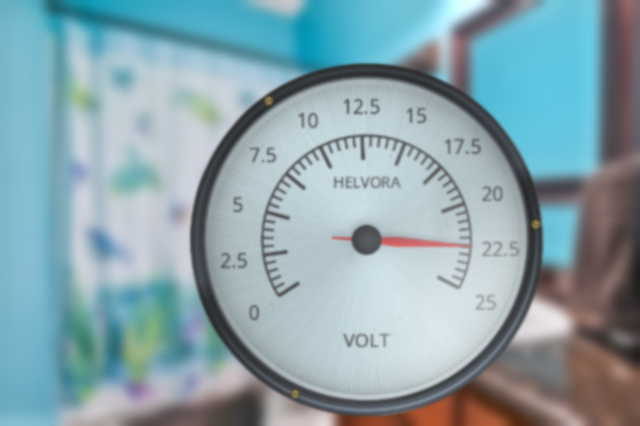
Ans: **22.5** V
